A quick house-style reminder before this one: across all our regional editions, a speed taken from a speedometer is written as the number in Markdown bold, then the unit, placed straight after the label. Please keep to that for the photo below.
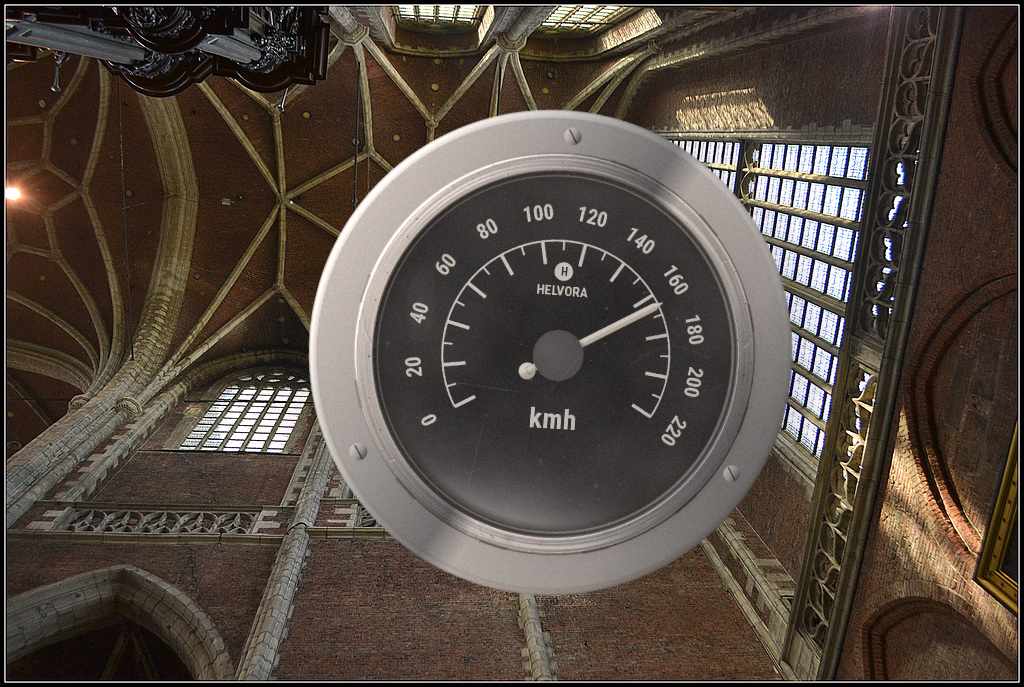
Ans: **165** km/h
